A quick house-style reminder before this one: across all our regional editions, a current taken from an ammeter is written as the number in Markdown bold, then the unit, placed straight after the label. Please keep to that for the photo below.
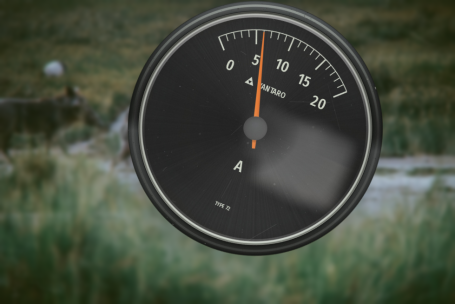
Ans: **6** A
